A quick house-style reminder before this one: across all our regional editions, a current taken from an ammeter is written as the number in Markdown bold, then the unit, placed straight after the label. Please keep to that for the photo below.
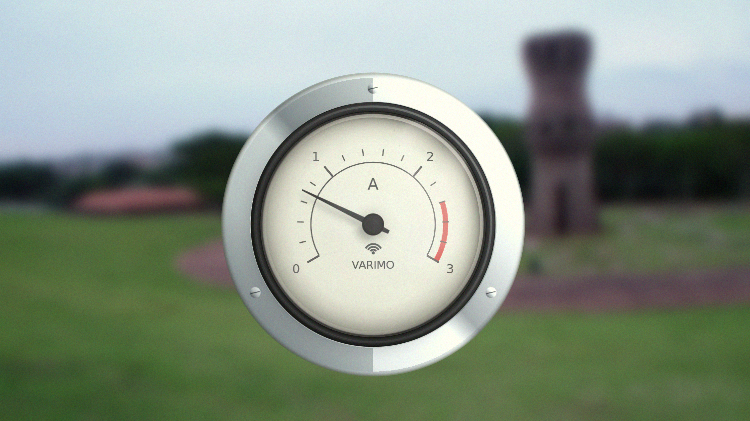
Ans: **0.7** A
